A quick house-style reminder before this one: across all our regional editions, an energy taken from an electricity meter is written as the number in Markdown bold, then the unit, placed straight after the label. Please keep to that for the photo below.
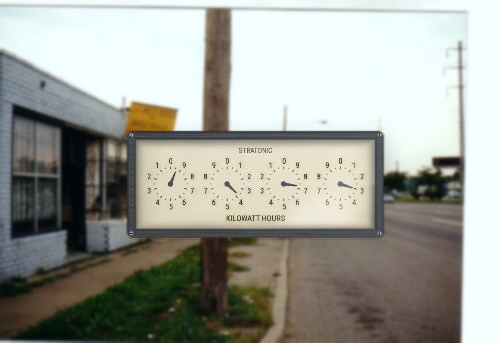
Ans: **9373** kWh
